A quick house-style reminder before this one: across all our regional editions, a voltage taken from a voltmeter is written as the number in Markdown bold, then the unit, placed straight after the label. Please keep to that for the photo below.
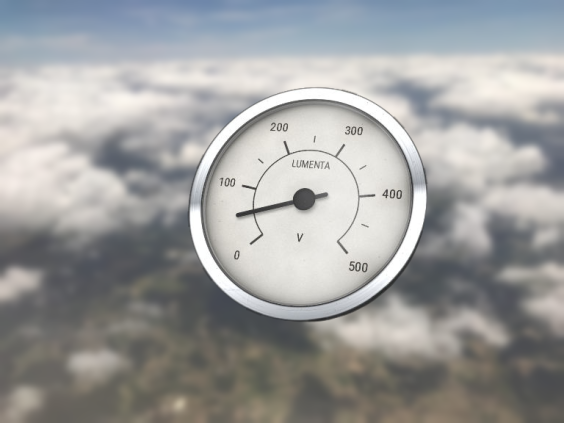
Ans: **50** V
